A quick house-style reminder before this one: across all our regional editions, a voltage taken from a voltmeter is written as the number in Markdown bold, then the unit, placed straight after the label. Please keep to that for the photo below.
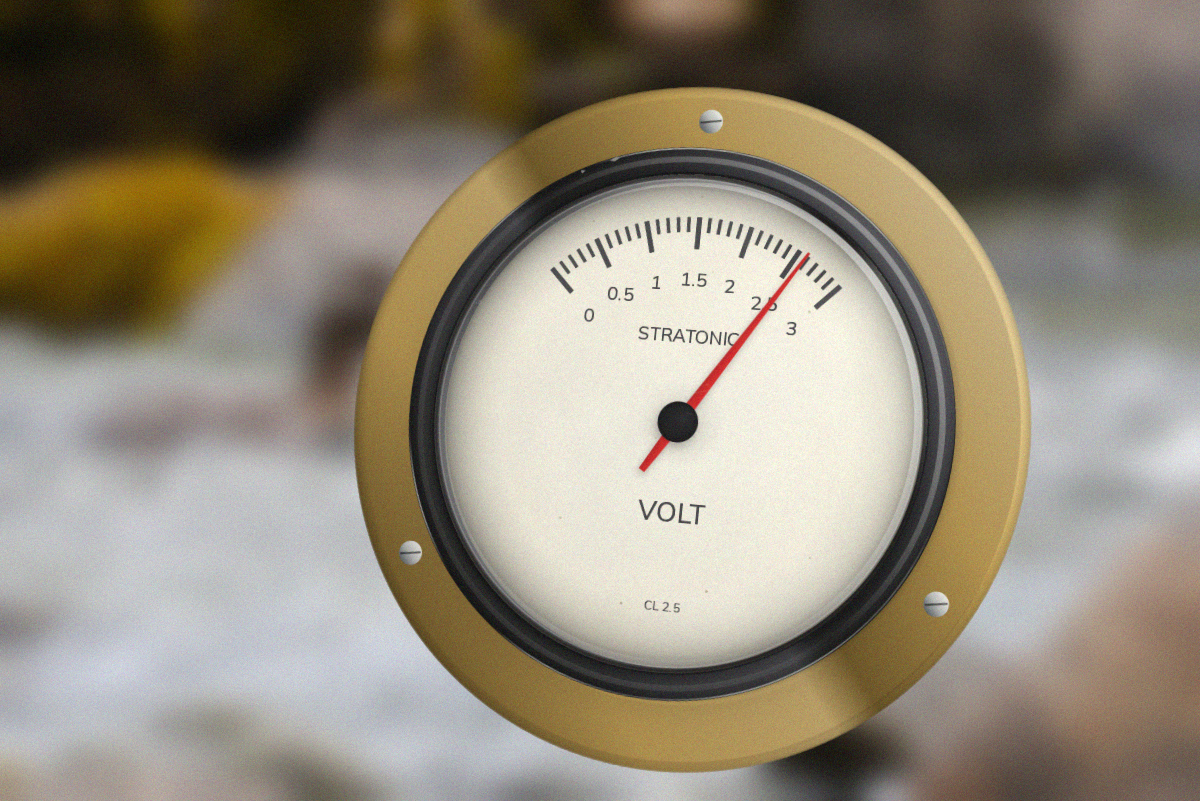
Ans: **2.6** V
